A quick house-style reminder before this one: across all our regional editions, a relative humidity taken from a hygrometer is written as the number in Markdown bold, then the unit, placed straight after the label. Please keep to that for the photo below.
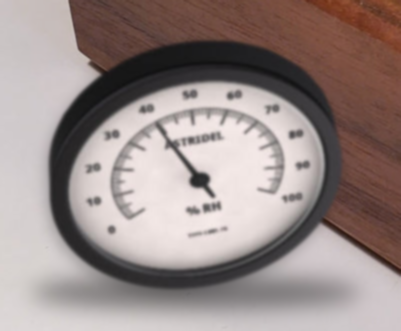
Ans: **40** %
